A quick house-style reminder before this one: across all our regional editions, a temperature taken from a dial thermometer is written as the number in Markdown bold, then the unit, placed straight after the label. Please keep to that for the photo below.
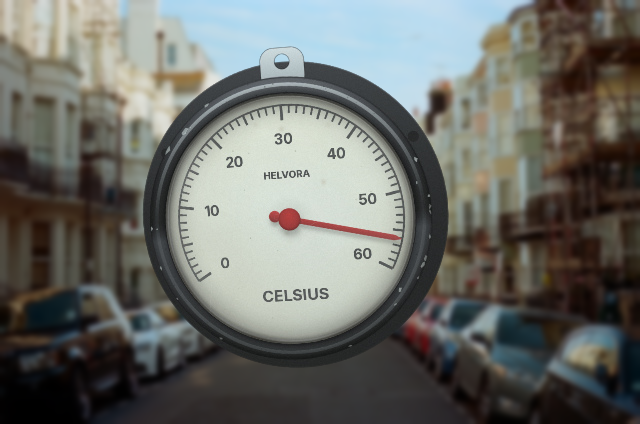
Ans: **56** °C
